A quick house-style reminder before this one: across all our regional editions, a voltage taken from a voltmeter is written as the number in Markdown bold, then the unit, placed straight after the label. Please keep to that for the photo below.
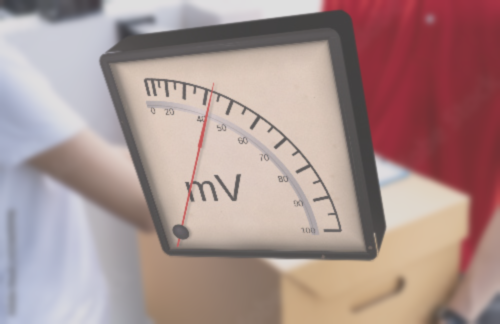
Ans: **42.5** mV
